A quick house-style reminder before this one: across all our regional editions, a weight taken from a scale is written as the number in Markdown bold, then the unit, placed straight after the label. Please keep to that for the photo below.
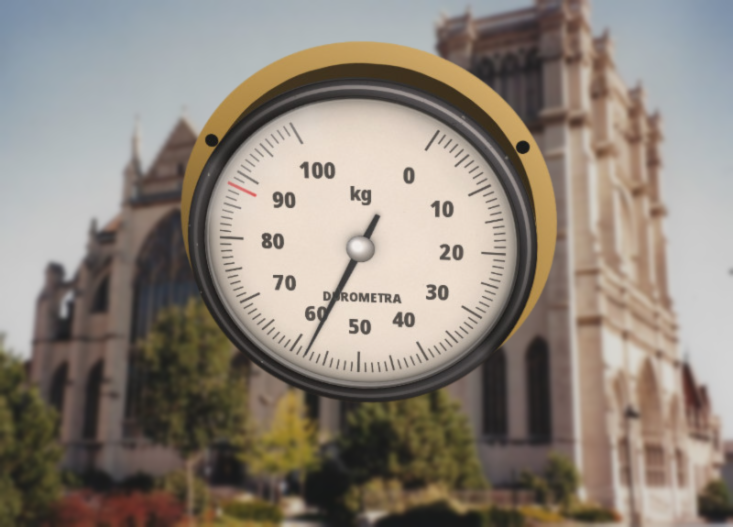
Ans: **58** kg
